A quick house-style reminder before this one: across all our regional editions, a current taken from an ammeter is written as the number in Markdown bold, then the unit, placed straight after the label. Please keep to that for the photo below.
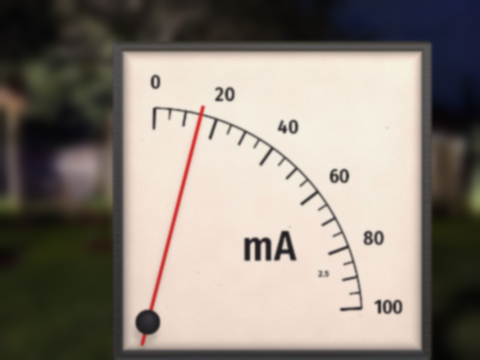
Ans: **15** mA
